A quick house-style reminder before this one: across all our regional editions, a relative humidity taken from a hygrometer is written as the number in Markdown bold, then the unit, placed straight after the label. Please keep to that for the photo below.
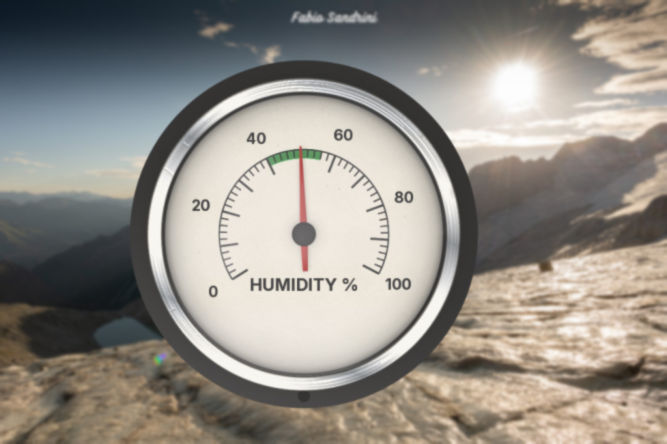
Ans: **50** %
